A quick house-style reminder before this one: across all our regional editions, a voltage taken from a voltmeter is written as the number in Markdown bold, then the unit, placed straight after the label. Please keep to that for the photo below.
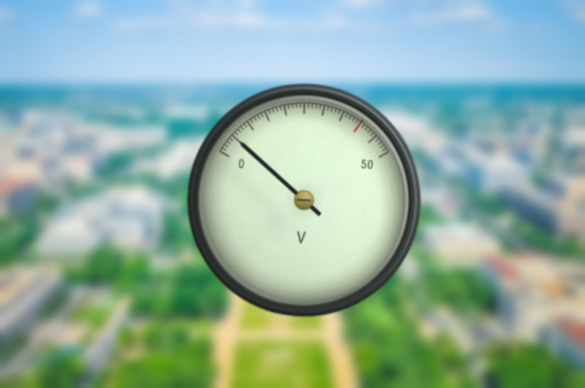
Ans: **5** V
